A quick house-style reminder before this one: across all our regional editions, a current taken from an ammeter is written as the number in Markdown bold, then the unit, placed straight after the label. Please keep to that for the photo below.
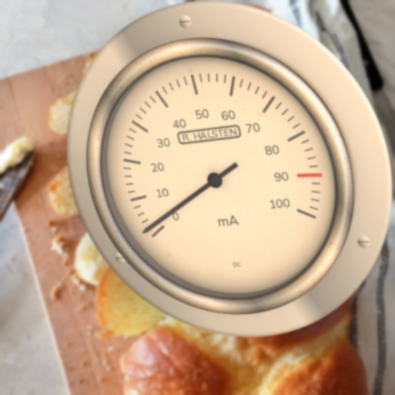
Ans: **2** mA
